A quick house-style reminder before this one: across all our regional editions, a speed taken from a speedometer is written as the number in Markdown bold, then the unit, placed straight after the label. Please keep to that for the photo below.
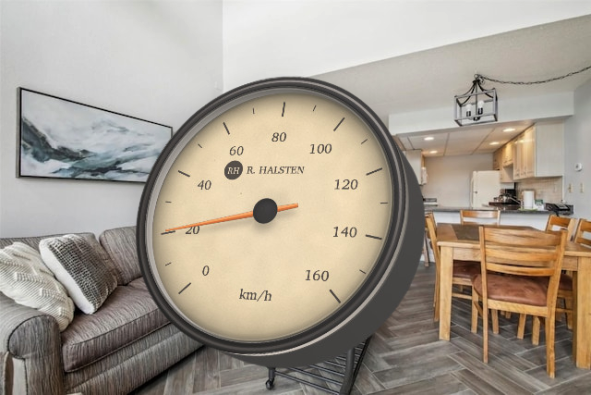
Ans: **20** km/h
